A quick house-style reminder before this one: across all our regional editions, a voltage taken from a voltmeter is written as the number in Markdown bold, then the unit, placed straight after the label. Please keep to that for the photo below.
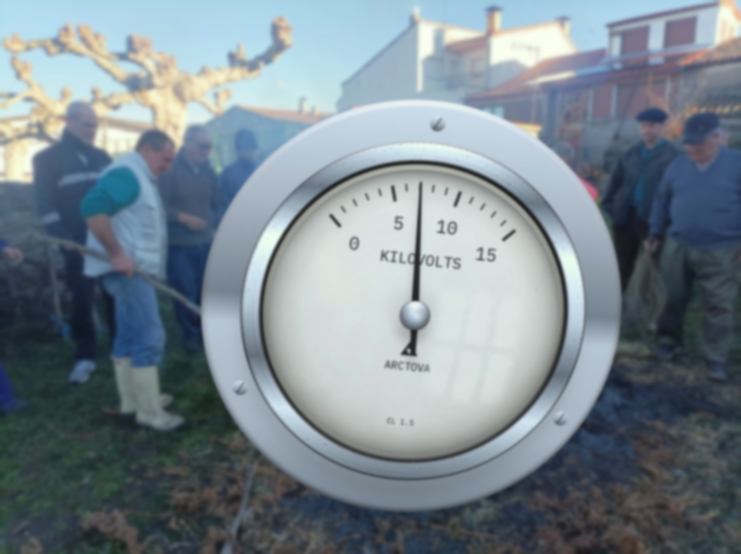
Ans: **7** kV
